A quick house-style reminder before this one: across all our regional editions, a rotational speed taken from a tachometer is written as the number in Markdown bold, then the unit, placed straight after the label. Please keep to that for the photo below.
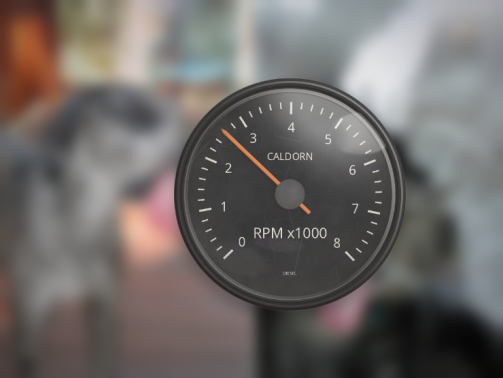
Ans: **2600** rpm
